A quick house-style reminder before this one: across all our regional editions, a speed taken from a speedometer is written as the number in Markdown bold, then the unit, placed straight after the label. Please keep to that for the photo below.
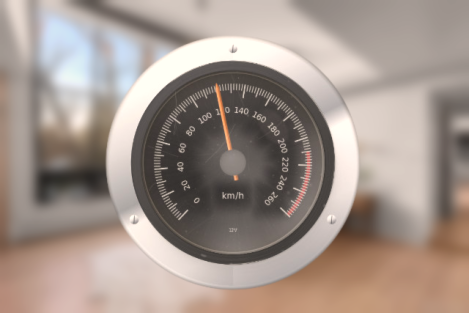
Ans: **120** km/h
